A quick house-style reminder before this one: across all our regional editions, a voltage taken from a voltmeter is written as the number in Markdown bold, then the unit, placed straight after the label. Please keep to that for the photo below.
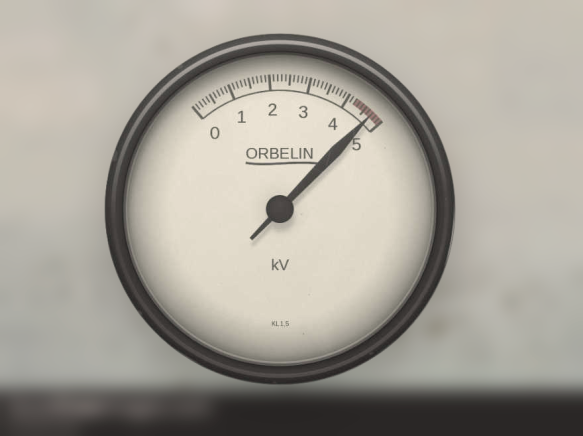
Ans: **4.7** kV
